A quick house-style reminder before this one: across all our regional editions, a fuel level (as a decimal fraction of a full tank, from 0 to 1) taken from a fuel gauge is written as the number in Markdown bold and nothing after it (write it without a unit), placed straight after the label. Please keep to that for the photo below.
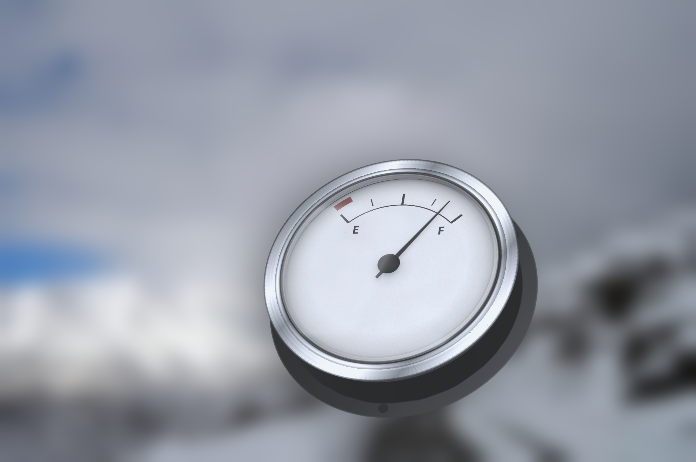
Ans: **0.875**
